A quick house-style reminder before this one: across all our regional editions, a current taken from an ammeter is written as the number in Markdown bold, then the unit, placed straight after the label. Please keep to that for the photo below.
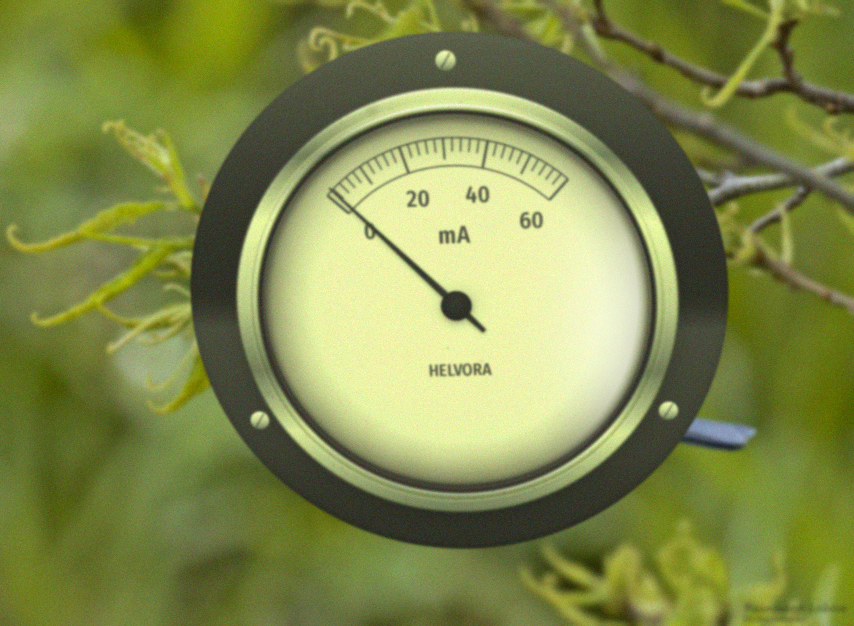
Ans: **2** mA
